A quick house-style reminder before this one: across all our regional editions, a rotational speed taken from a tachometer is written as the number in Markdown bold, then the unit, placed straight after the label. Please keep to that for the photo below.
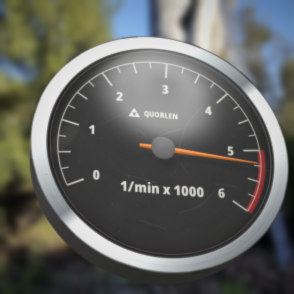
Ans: **5250** rpm
